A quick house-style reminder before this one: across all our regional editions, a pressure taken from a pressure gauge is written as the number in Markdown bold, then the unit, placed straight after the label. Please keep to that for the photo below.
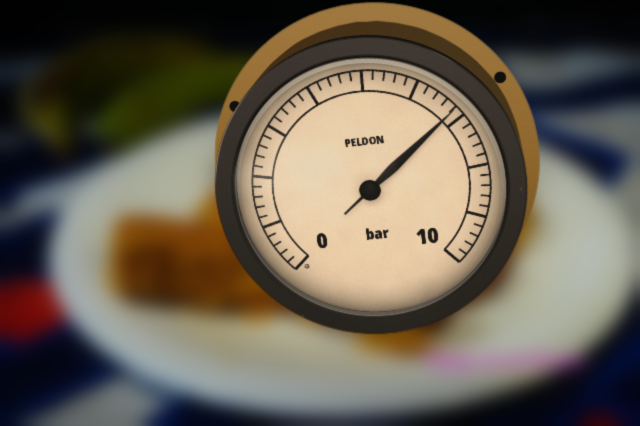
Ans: **6.8** bar
